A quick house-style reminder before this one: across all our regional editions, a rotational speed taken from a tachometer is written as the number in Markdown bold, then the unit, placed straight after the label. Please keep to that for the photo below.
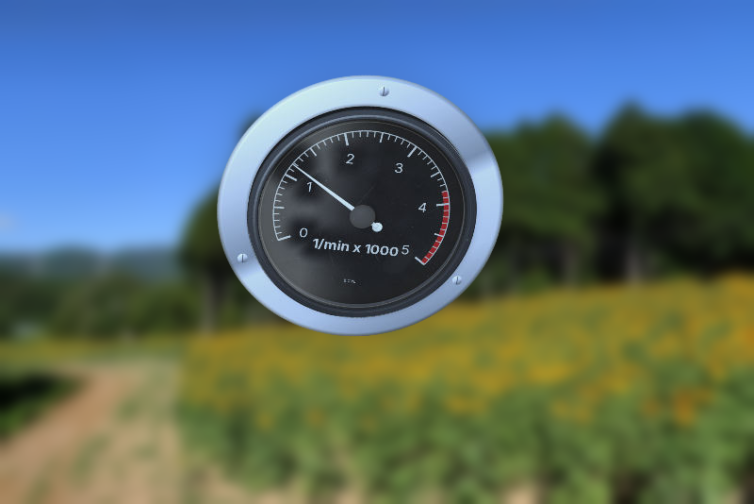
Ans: **1200** rpm
